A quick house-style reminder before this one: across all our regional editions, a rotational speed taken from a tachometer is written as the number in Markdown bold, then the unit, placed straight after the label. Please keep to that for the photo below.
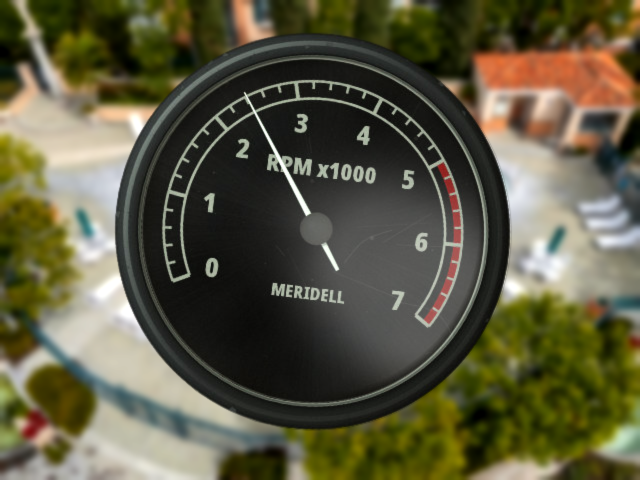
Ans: **2400** rpm
